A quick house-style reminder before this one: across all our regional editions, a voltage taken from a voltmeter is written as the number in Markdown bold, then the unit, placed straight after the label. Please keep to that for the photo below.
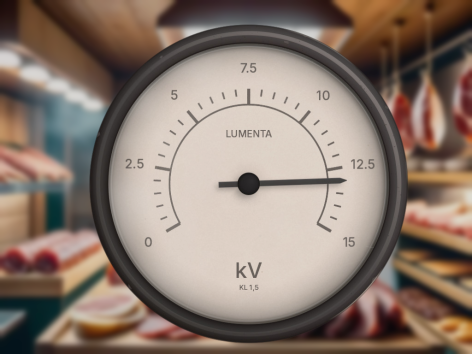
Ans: **13** kV
